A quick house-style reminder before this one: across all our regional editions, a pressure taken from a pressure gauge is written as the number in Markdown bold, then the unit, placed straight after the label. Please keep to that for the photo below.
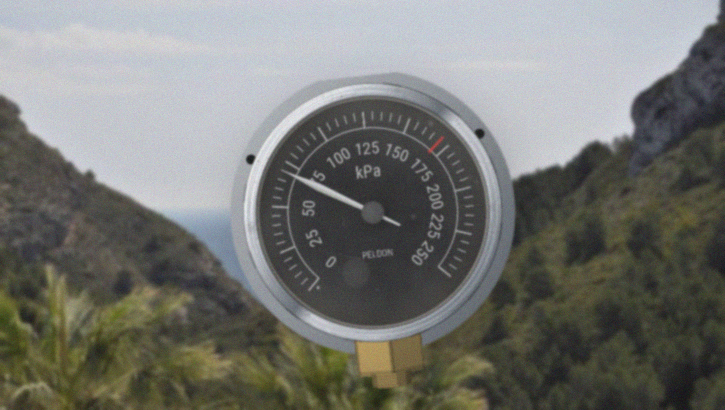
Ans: **70** kPa
